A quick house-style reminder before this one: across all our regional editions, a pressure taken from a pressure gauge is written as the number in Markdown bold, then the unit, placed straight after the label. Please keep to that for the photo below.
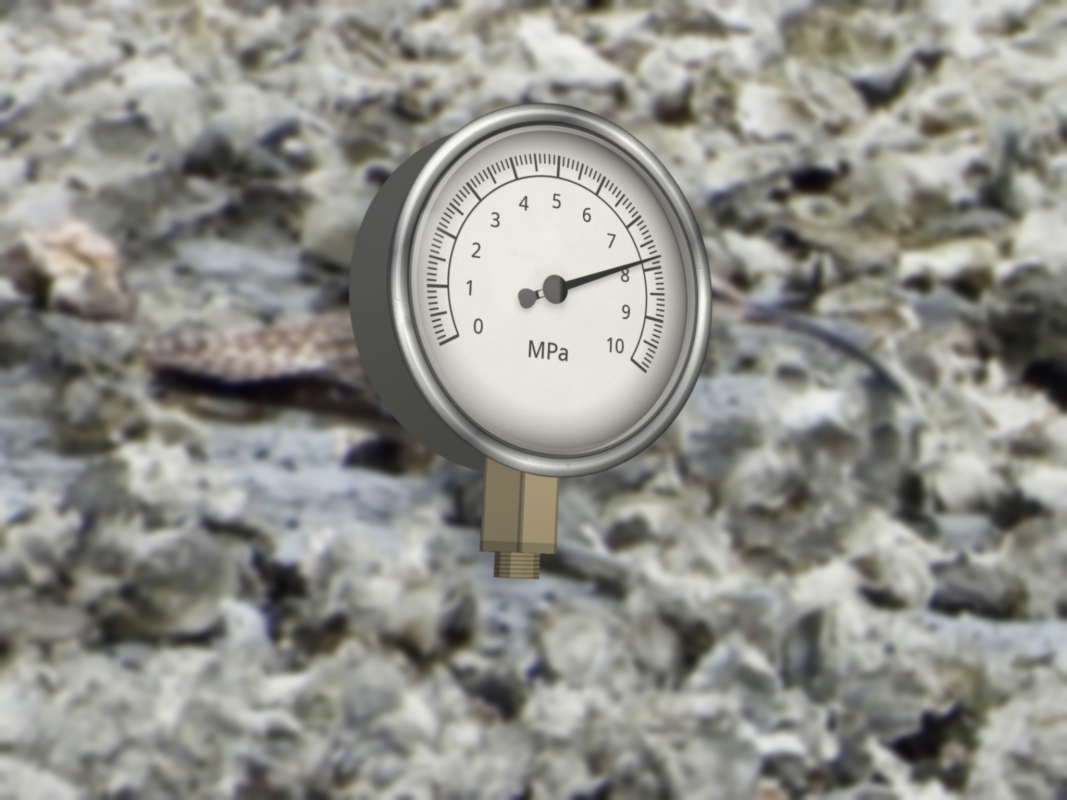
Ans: **7.8** MPa
